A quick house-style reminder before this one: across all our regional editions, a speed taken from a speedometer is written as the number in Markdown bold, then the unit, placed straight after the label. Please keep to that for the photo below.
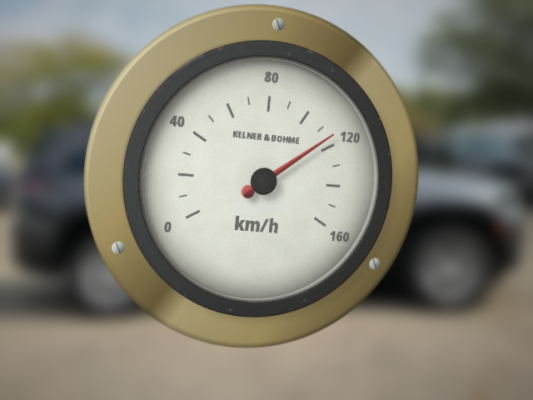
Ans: **115** km/h
